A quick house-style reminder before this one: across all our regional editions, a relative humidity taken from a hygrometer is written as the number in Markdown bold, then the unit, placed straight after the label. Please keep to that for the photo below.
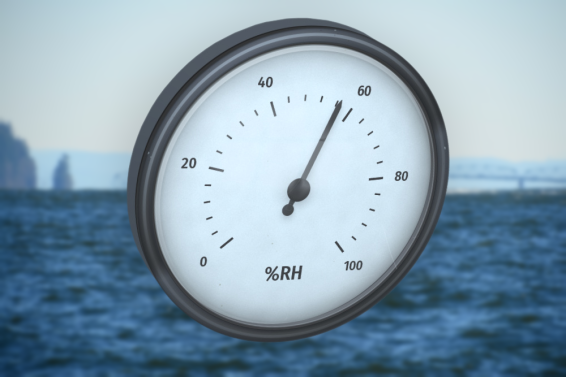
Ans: **56** %
